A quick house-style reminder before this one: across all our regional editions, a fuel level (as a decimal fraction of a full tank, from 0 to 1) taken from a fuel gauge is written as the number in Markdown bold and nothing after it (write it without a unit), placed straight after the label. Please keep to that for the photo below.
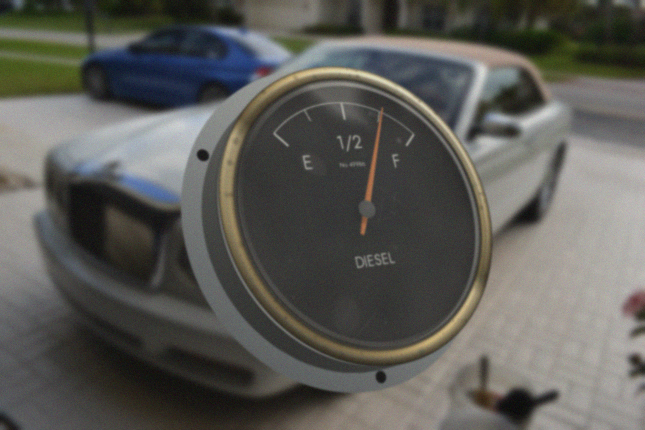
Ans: **0.75**
